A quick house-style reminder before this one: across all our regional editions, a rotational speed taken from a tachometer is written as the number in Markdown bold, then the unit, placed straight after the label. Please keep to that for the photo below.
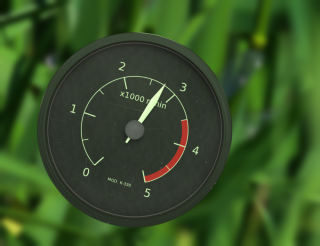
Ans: **2750** rpm
